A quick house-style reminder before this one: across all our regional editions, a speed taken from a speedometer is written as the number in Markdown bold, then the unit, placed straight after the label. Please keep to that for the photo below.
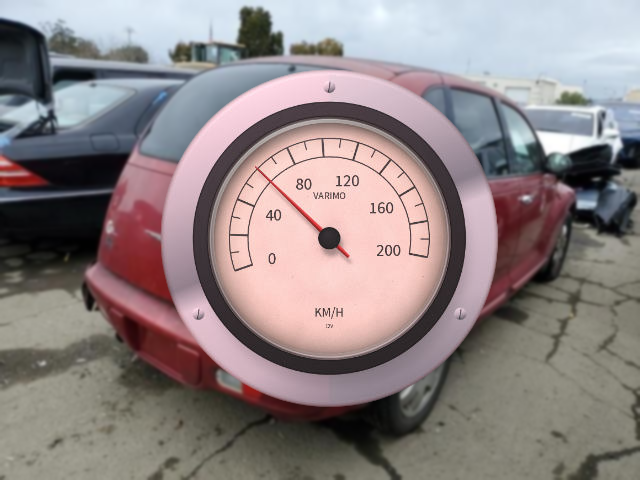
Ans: **60** km/h
